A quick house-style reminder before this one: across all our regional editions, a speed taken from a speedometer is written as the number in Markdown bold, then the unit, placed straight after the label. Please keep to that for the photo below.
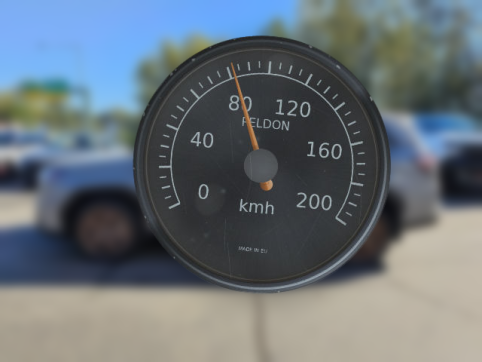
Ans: **82.5** km/h
